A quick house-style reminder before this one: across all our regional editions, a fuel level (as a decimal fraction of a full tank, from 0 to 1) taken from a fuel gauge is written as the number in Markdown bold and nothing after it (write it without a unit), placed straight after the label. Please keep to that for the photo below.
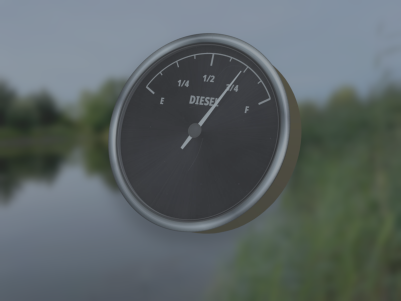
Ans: **0.75**
